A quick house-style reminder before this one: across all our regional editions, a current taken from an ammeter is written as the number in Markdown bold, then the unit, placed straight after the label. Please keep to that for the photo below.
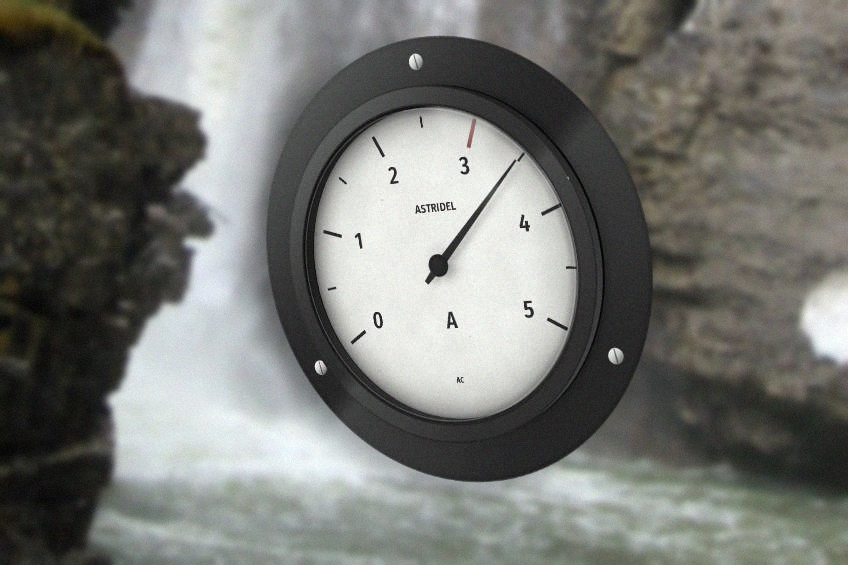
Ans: **3.5** A
